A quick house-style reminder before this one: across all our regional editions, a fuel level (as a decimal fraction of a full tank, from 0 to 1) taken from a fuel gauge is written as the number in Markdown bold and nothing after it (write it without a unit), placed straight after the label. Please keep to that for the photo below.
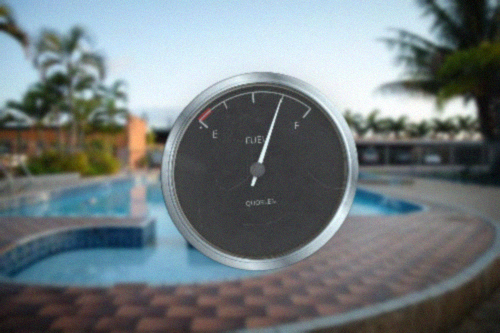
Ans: **0.75**
